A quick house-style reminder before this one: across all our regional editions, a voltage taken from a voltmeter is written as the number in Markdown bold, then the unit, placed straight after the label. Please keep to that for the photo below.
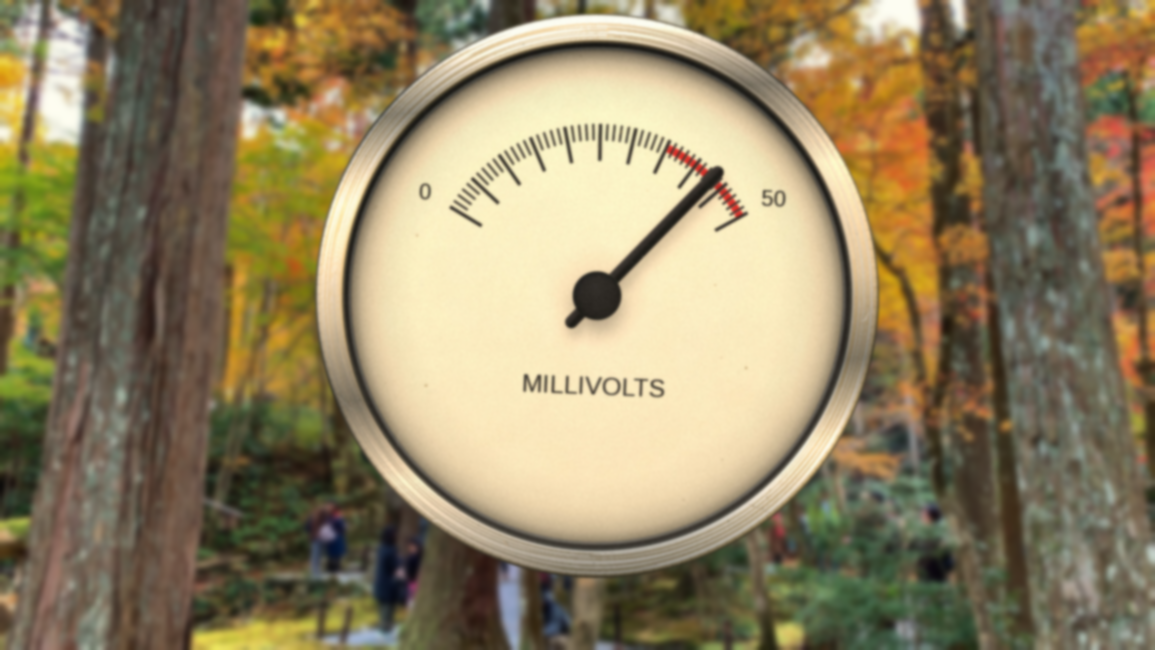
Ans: **43** mV
